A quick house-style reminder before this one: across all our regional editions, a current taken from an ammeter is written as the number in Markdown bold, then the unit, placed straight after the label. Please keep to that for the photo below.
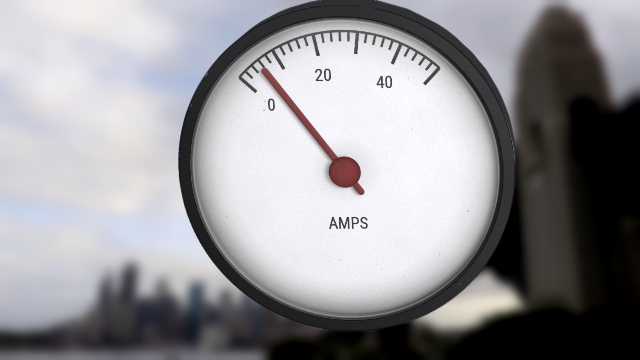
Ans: **6** A
